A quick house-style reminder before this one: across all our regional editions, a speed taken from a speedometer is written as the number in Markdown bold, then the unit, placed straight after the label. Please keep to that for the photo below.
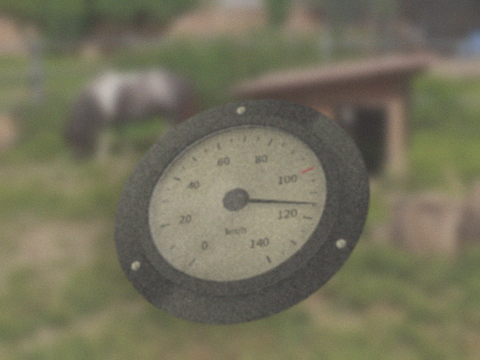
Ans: **115** km/h
